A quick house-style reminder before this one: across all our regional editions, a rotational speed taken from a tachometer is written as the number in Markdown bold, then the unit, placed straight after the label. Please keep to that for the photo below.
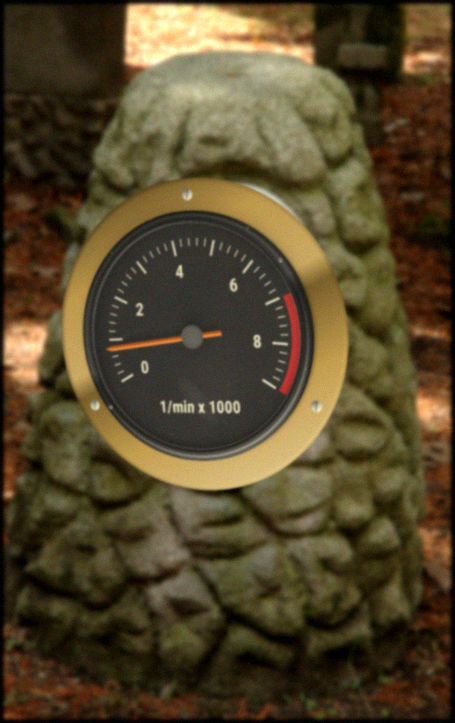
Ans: **800** rpm
